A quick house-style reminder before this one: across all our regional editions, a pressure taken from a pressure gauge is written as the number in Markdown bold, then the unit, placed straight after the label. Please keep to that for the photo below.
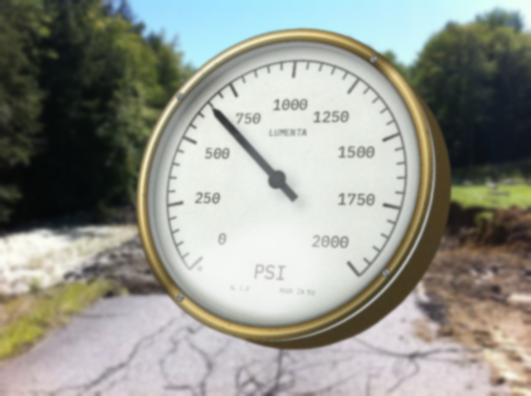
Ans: **650** psi
